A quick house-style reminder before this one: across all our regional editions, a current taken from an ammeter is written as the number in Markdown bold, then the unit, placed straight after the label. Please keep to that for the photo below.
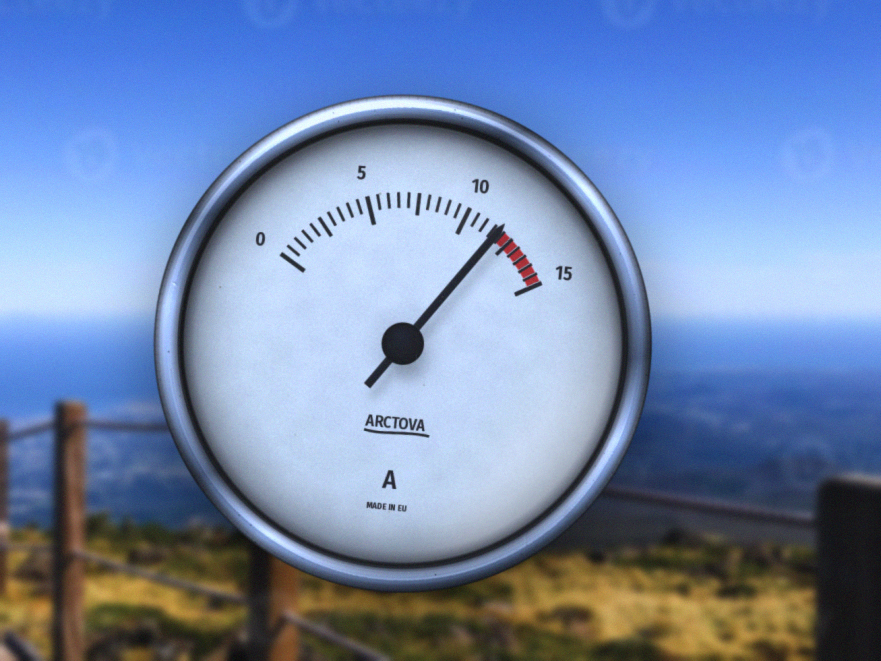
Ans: **11.75** A
